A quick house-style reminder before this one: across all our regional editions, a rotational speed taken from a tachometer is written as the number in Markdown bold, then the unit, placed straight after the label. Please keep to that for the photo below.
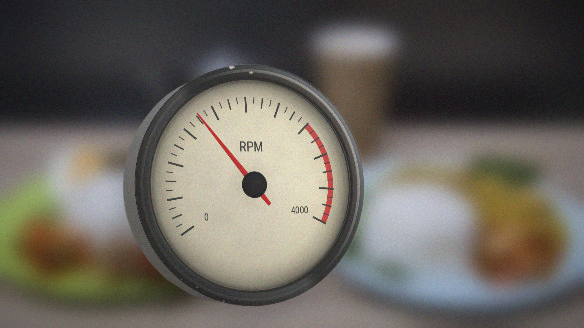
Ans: **1400** rpm
